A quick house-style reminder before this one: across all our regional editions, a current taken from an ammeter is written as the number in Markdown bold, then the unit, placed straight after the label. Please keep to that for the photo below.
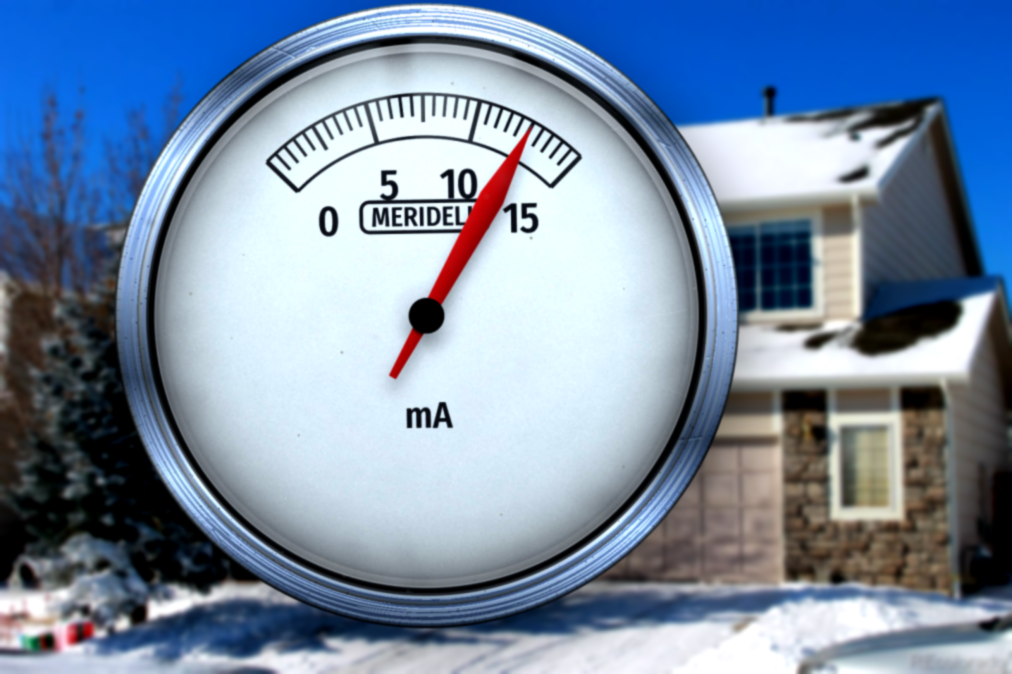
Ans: **12.5** mA
